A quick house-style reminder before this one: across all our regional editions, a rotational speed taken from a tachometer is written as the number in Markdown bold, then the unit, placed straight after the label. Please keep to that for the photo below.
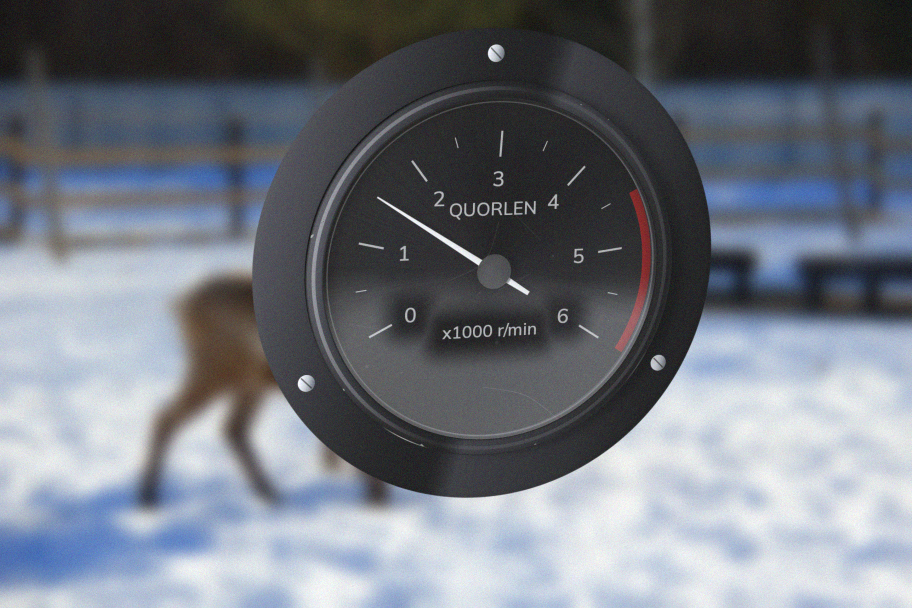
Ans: **1500** rpm
